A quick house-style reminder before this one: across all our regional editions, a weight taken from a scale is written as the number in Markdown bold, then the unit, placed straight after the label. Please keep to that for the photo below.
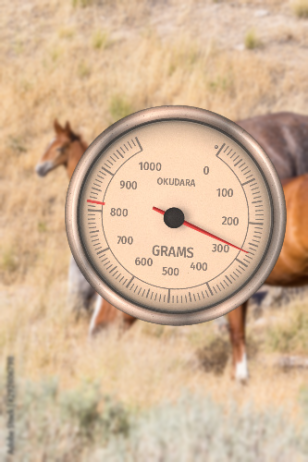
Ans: **270** g
